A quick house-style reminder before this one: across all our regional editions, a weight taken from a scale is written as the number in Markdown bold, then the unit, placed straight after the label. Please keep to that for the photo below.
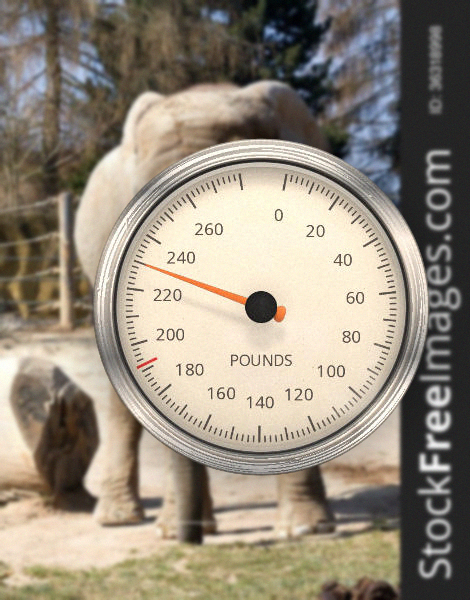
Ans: **230** lb
